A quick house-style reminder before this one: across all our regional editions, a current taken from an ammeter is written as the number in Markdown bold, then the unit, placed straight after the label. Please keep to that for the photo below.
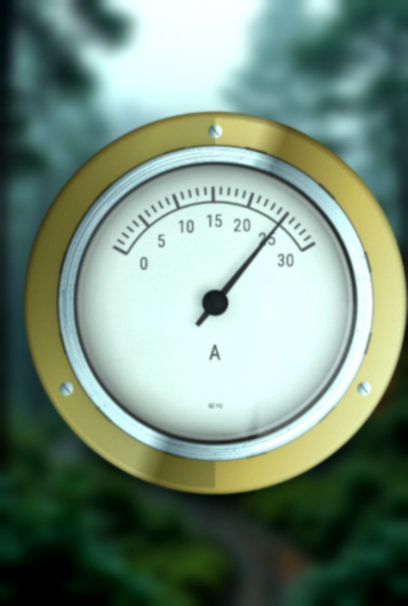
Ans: **25** A
